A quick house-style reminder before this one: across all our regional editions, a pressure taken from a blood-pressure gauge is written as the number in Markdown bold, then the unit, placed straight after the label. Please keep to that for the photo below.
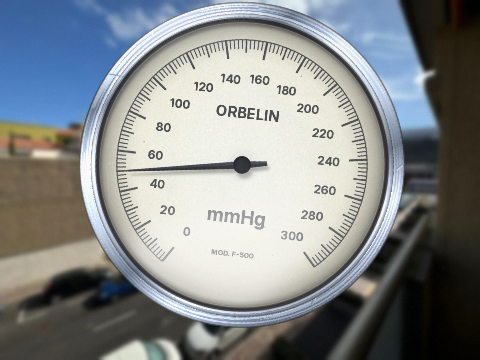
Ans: **50** mmHg
